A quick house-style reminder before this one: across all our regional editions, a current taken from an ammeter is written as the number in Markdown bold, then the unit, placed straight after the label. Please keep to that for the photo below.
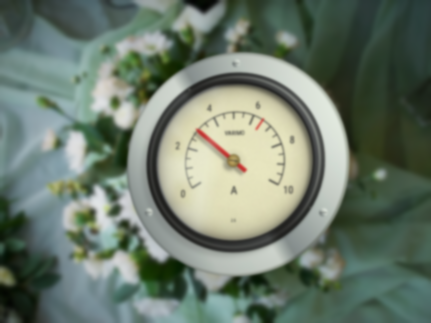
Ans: **3** A
